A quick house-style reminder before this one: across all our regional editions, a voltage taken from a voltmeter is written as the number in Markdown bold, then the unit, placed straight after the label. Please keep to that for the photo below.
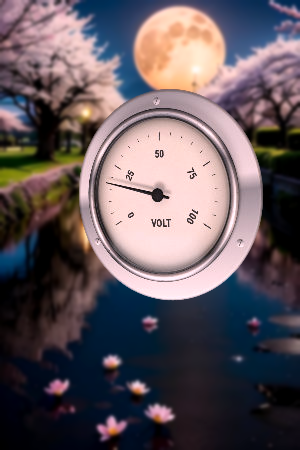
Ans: **17.5** V
